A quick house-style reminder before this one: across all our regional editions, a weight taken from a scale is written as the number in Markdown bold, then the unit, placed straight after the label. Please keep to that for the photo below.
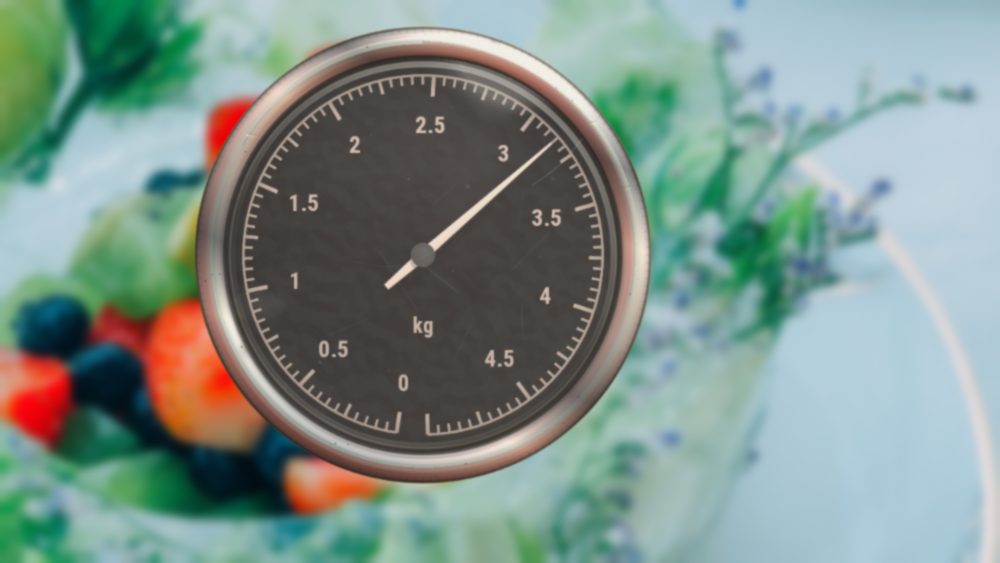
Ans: **3.15** kg
